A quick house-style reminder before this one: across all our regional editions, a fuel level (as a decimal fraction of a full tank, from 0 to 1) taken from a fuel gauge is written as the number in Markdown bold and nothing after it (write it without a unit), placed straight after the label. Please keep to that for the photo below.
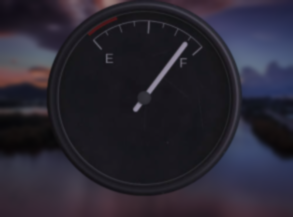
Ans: **0.875**
